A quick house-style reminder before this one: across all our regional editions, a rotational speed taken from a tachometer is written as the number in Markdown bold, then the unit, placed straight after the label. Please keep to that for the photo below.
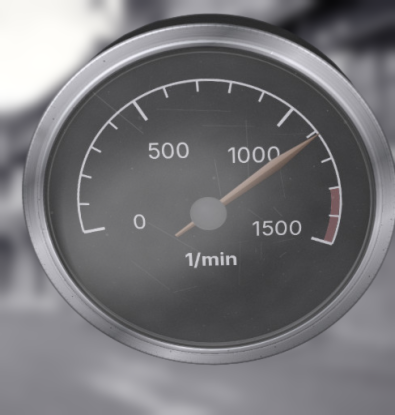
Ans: **1100** rpm
